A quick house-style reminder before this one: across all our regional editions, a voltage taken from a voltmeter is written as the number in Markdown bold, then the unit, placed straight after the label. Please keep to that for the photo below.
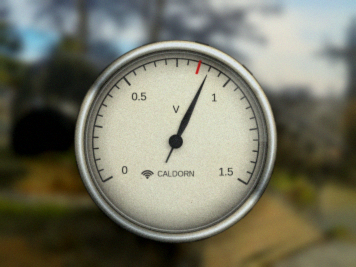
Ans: **0.9** V
